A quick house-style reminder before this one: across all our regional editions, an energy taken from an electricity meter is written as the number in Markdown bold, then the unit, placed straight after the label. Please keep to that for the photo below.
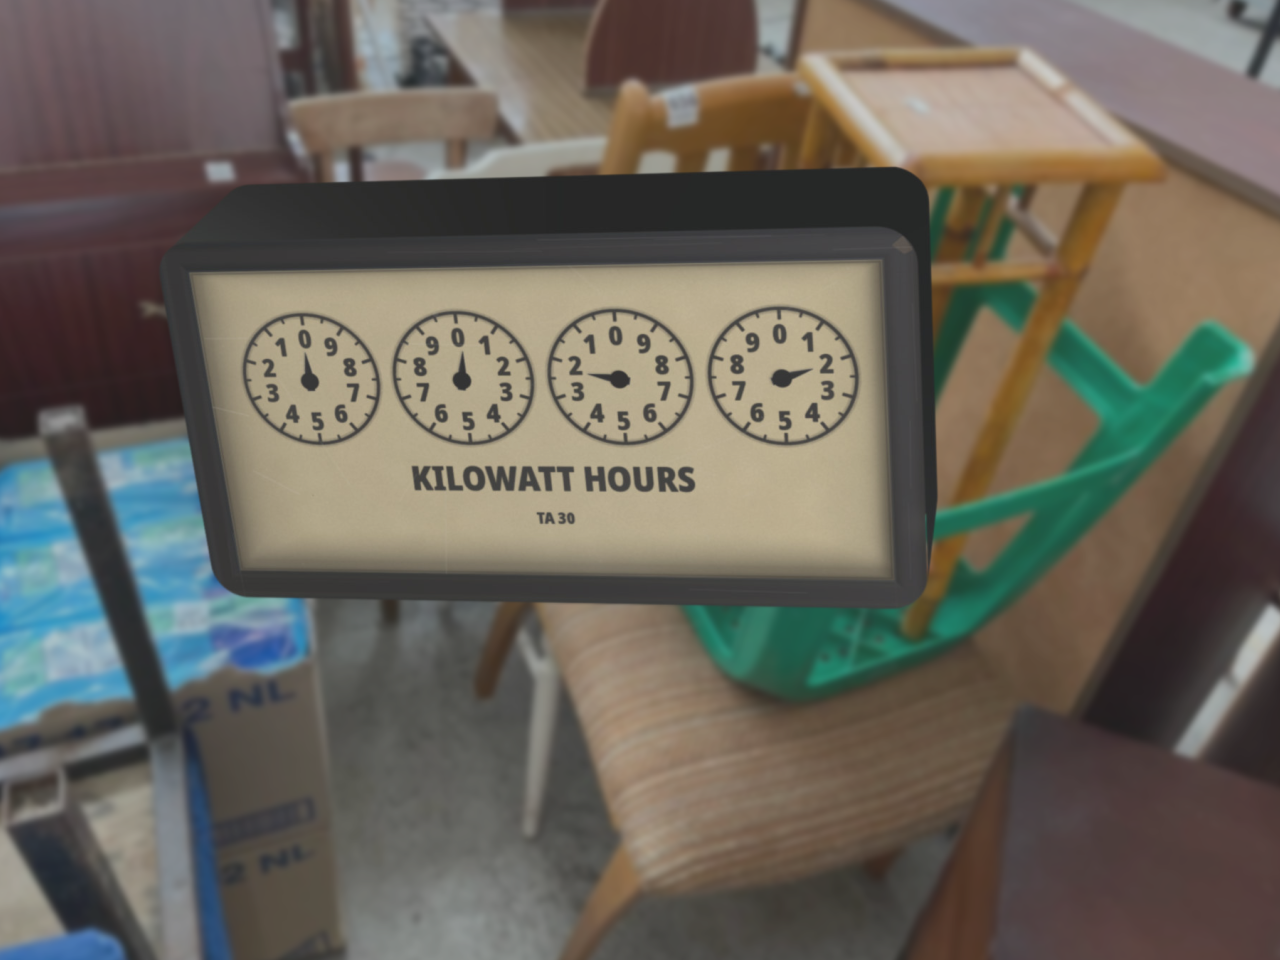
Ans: **22** kWh
